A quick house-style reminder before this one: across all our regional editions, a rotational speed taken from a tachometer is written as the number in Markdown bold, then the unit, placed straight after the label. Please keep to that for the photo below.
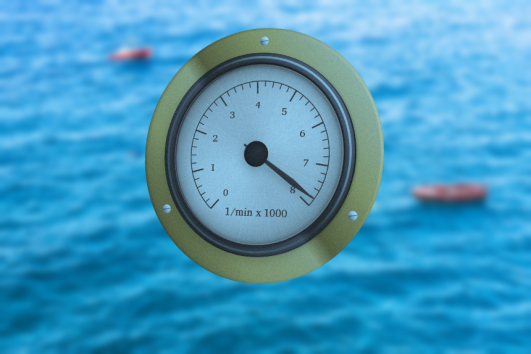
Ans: **7800** rpm
